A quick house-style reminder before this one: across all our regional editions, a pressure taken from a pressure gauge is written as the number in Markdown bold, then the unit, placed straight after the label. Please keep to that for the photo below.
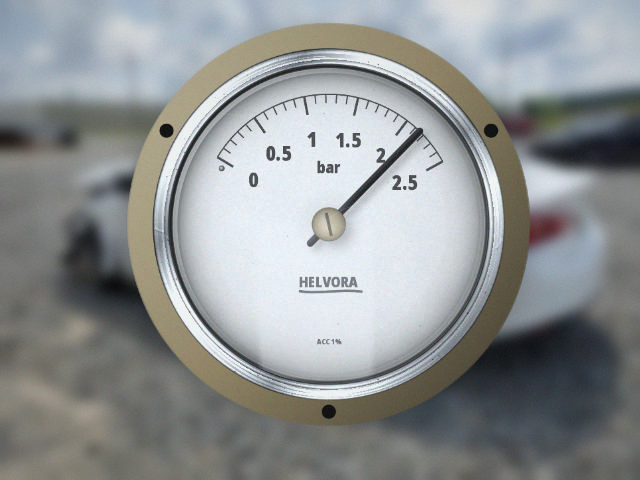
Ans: **2.15** bar
